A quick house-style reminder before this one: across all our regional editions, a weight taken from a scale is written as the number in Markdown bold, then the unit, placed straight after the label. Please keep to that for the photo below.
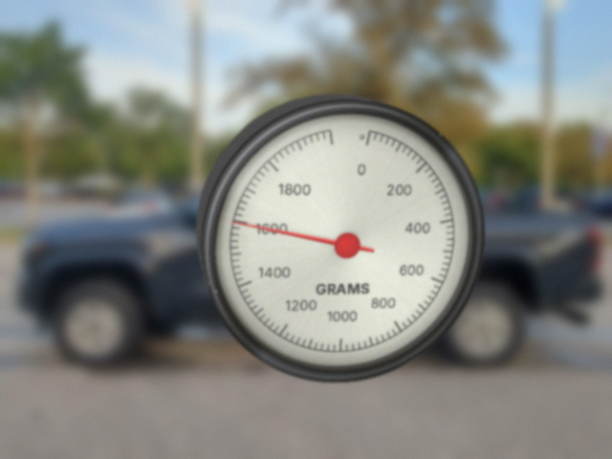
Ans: **1600** g
